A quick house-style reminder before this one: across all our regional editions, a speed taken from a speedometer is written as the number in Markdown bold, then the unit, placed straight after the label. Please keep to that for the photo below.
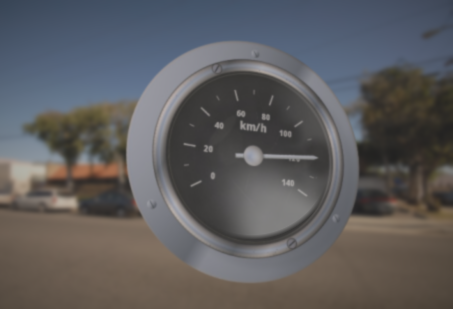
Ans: **120** km/h
